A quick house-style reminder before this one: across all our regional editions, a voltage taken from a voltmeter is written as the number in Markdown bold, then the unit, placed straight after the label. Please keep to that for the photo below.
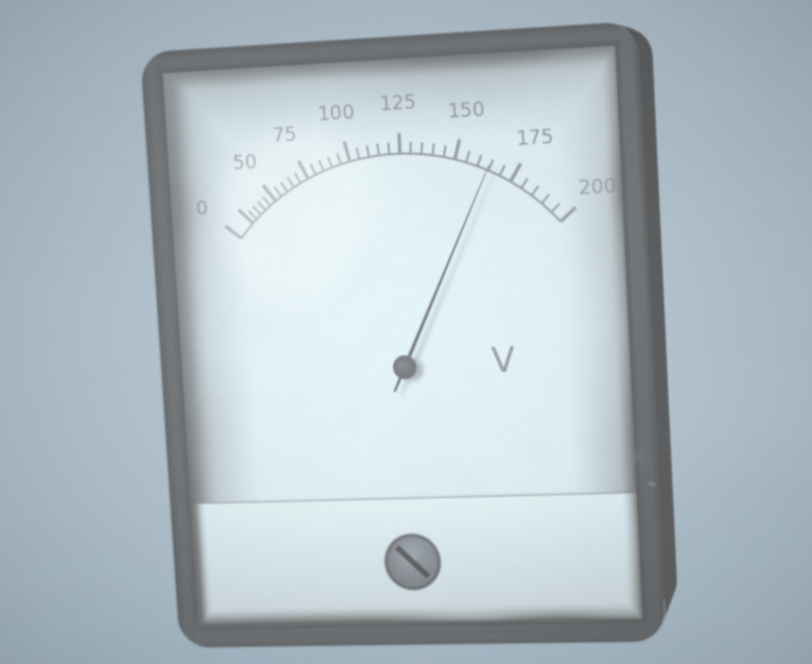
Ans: **165** V
